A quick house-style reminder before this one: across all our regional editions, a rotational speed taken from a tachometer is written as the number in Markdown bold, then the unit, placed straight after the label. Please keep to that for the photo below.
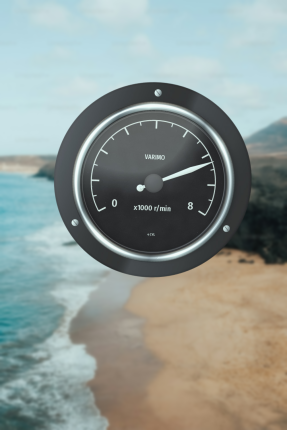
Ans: **6250** rpm
